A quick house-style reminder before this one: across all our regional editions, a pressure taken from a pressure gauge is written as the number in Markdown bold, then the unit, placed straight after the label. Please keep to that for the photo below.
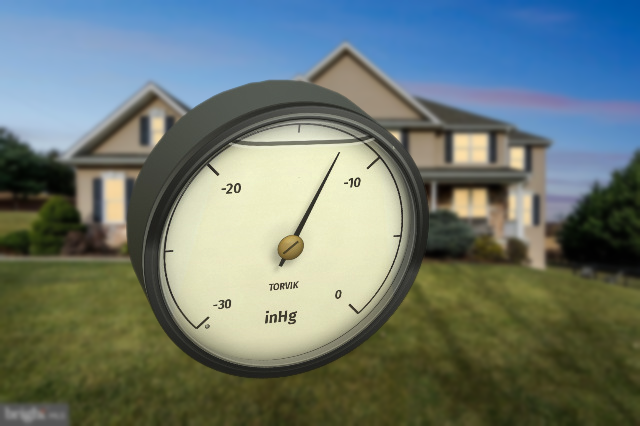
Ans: **-12.5** inHg
